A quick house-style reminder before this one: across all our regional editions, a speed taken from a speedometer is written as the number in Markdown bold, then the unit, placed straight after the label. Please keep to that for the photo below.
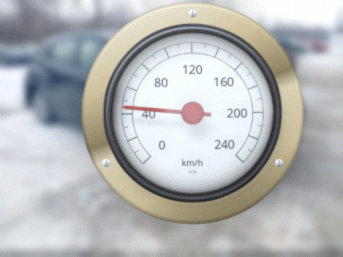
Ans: **45** km/h
